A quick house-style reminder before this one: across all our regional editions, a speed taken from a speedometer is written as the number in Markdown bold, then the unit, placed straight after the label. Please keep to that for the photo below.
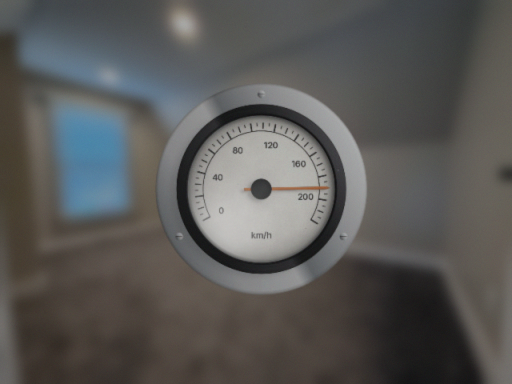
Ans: **190** km/h
